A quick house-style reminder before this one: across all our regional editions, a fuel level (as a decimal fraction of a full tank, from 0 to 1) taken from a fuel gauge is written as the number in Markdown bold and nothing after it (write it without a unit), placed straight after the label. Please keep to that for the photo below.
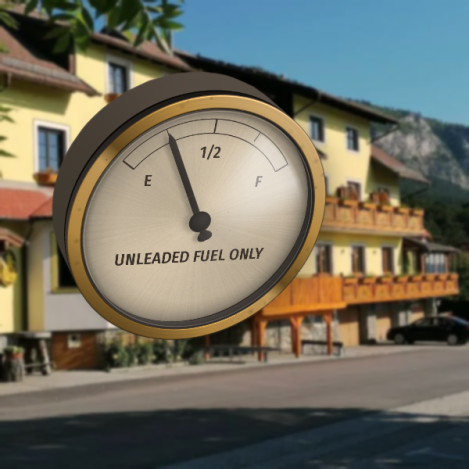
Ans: **0.25**
